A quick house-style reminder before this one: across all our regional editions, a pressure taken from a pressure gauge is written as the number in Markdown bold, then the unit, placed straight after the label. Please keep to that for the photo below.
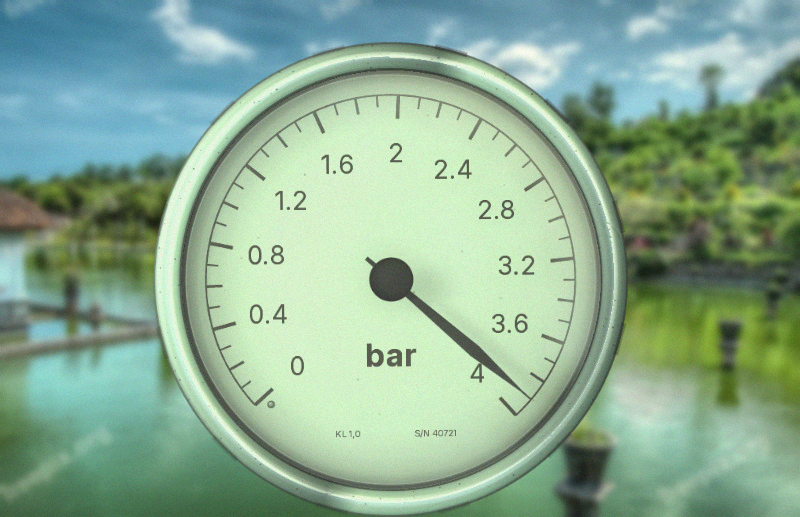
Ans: **3.9** bar
